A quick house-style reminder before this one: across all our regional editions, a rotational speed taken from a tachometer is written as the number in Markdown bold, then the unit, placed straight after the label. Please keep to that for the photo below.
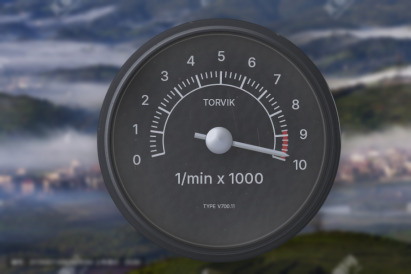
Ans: **9800** rpm
